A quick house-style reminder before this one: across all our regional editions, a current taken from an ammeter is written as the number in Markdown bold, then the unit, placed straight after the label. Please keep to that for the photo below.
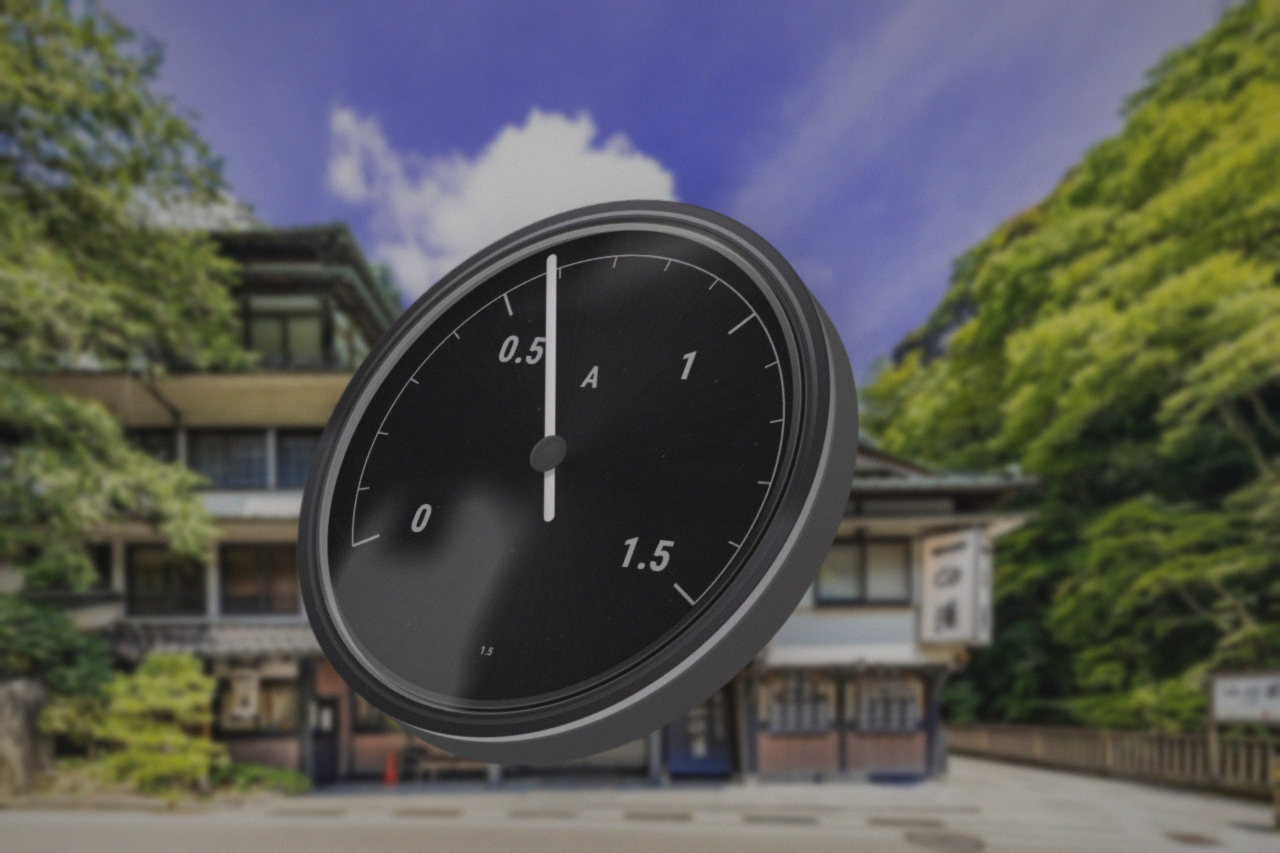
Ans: **0.6** A
